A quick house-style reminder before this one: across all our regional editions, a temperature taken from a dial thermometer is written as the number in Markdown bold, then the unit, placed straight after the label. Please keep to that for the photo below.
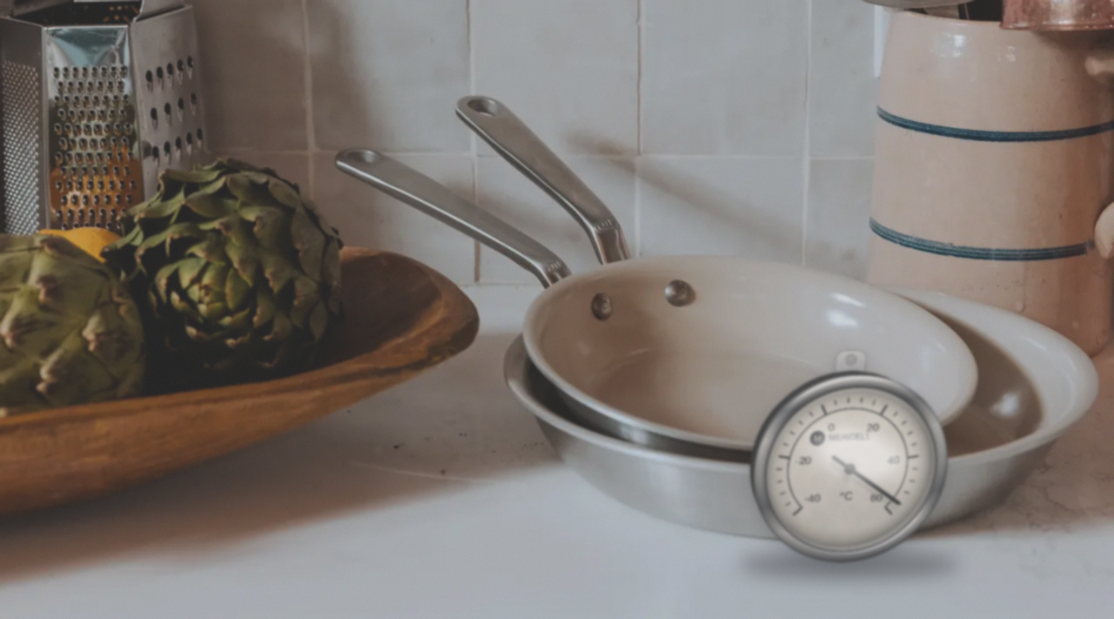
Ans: **56** °C
